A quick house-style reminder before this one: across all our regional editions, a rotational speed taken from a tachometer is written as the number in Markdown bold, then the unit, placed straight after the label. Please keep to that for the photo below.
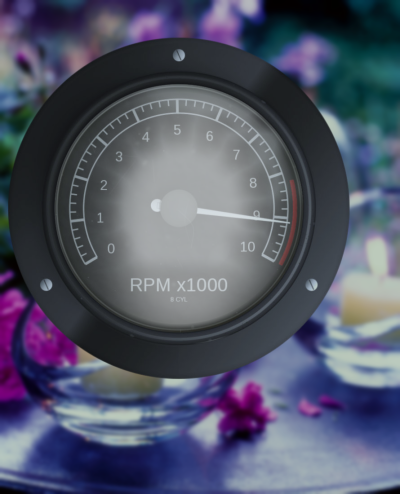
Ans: **9100** rpm
